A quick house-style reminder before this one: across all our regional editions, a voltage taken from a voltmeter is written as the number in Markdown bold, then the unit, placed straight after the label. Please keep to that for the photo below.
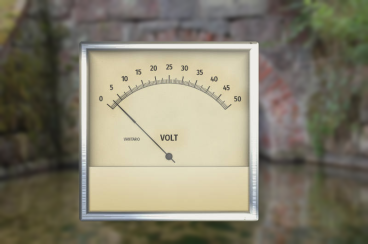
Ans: **2.5** V
